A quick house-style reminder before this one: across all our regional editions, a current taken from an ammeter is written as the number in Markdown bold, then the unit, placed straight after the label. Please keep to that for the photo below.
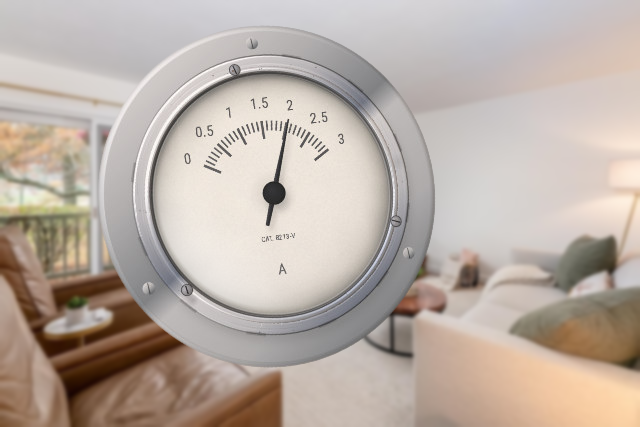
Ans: **2** A
